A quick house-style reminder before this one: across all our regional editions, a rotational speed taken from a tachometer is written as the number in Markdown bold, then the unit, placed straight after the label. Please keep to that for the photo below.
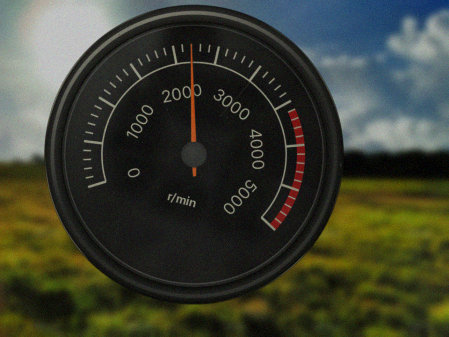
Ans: **2200** rpm
